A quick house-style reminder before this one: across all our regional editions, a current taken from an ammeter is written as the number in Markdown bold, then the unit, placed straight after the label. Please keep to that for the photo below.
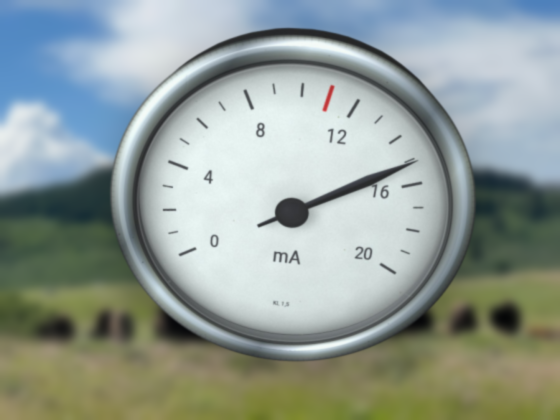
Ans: **15** mA
